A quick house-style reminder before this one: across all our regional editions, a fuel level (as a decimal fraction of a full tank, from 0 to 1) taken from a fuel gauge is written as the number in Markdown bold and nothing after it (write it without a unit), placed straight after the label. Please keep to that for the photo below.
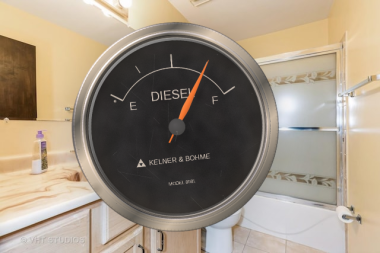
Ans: **0.75**
